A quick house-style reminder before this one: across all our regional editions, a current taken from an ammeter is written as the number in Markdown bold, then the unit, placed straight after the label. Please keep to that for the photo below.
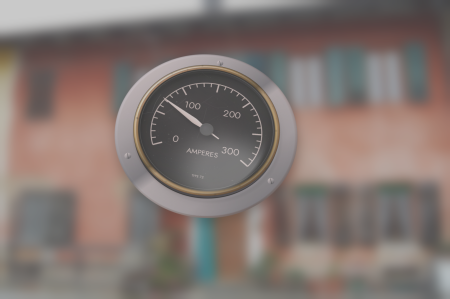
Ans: **70** A
